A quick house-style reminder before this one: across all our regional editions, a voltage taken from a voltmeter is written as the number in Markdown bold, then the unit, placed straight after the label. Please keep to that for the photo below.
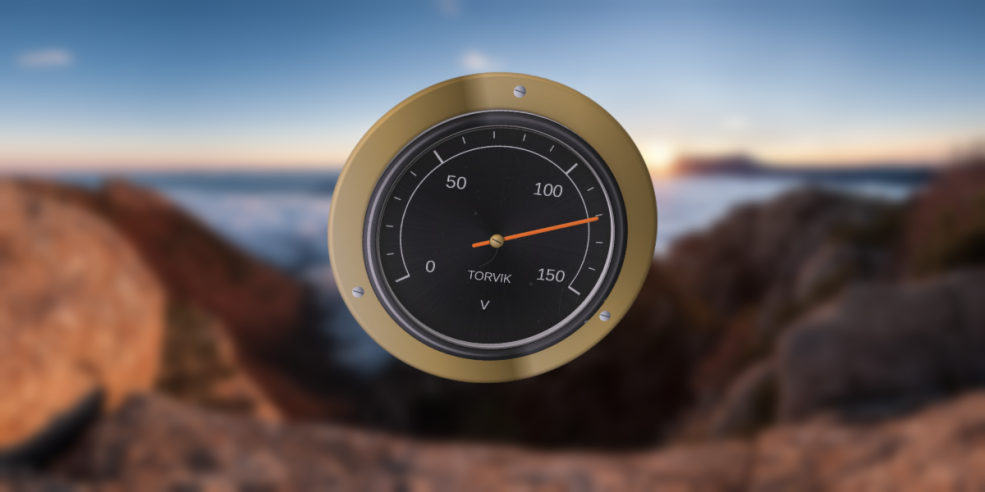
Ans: **120** V
